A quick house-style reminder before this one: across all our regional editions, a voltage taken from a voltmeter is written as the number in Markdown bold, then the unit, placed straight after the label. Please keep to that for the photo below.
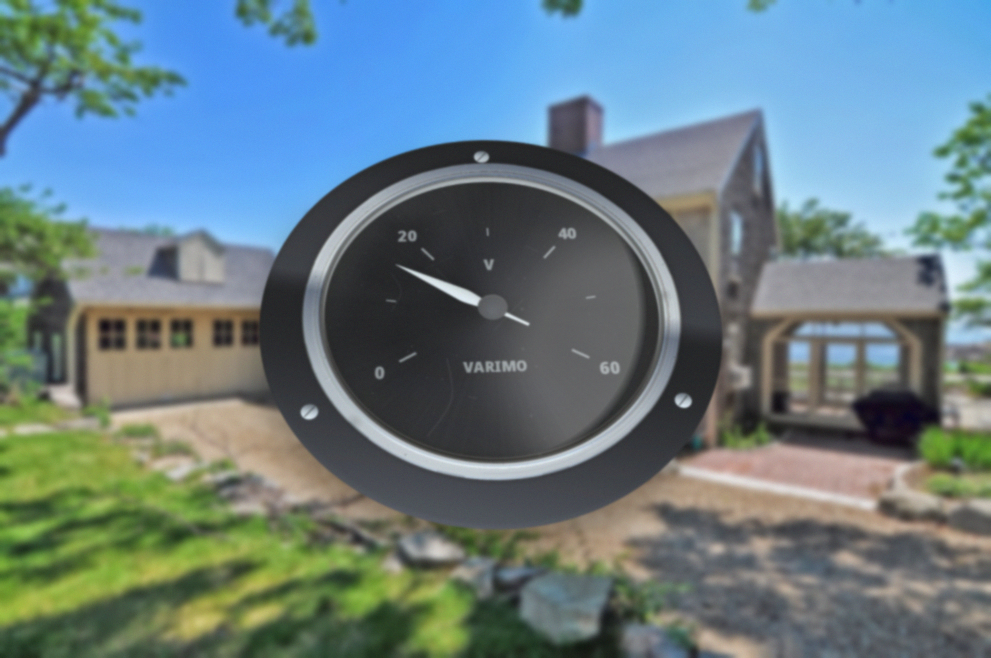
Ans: **15** V
